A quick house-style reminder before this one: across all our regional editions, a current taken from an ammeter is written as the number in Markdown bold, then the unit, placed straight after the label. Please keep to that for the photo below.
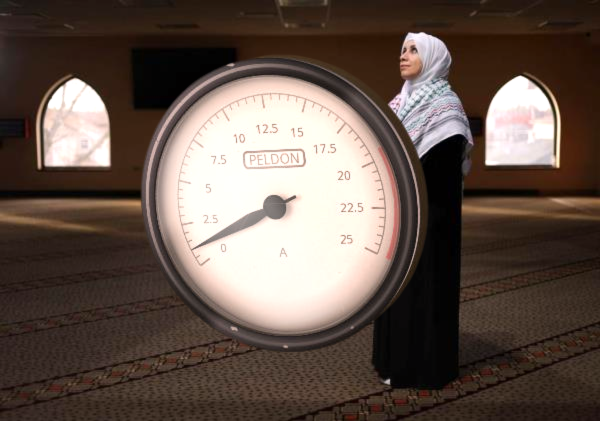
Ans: **1** A
